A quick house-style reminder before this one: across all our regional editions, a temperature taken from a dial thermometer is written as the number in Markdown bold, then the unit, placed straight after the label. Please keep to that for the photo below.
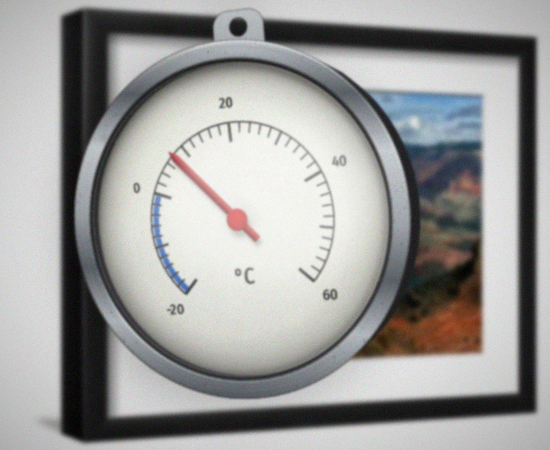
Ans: **8** °C
